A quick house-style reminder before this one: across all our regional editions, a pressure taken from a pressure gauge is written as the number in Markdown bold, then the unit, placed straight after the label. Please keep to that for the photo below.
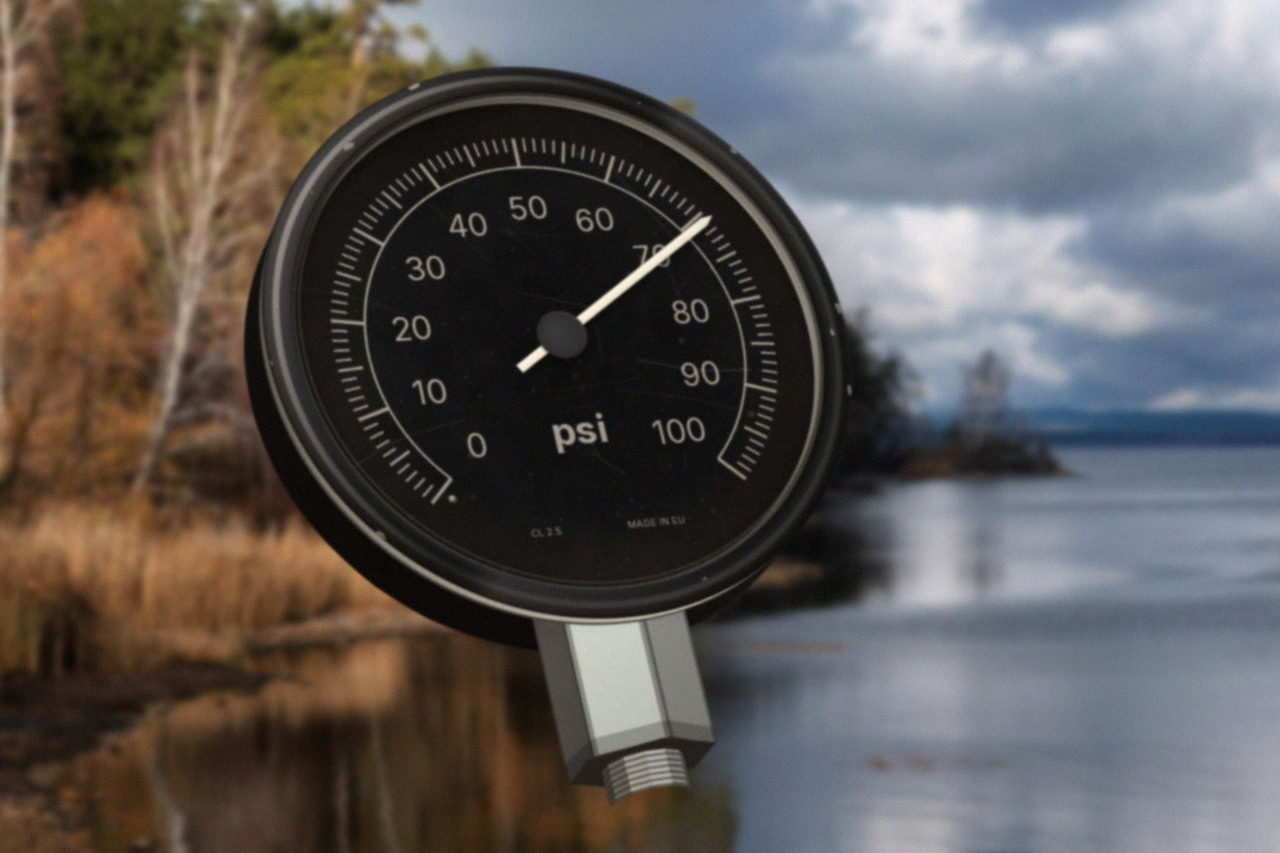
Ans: **71** psi
